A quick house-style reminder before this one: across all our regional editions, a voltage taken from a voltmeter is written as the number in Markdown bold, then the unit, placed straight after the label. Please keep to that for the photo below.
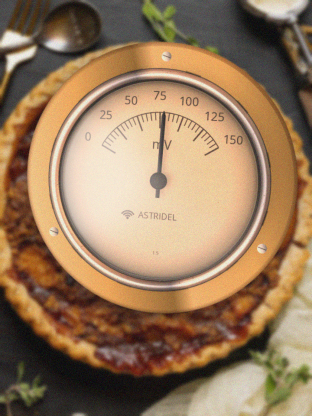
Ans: **80** mV
